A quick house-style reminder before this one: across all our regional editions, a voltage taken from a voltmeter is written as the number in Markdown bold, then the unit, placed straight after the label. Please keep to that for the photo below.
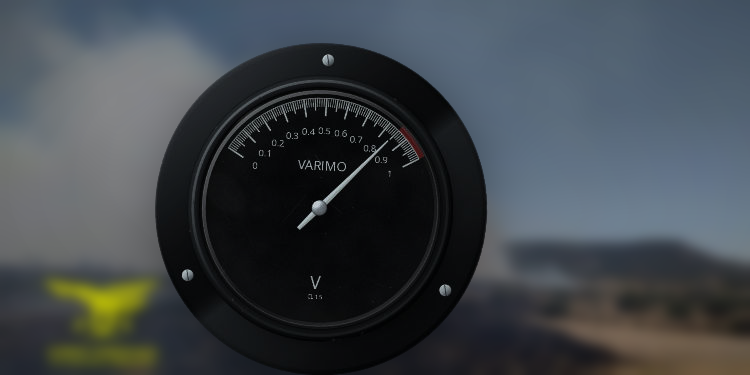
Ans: **0.85** V
